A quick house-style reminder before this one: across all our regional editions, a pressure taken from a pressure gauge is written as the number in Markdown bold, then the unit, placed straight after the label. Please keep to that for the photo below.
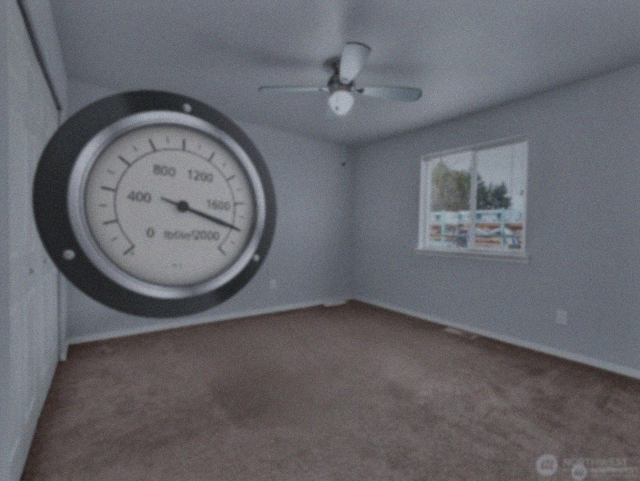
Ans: **1800** psi
